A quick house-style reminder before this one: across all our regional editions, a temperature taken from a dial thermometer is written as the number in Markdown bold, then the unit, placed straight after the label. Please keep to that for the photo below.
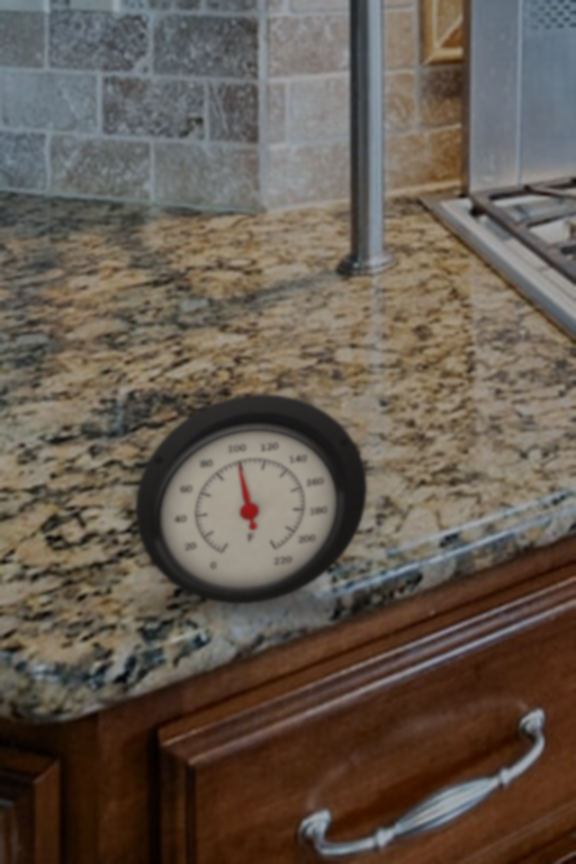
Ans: **100** °F
